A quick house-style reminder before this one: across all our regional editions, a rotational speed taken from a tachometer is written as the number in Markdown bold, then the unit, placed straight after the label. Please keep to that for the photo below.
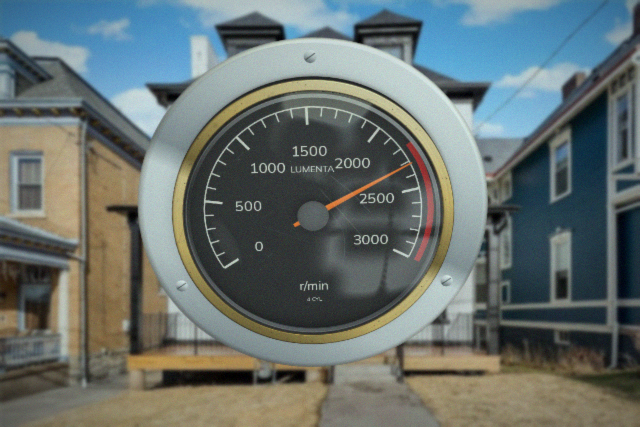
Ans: **2300** rpm
